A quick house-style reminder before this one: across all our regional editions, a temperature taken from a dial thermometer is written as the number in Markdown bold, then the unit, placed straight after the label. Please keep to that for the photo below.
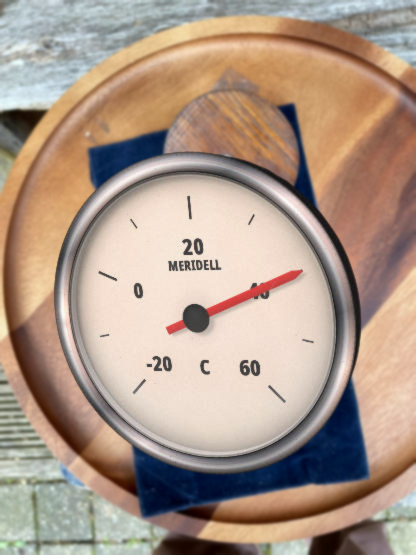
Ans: **40** °C
